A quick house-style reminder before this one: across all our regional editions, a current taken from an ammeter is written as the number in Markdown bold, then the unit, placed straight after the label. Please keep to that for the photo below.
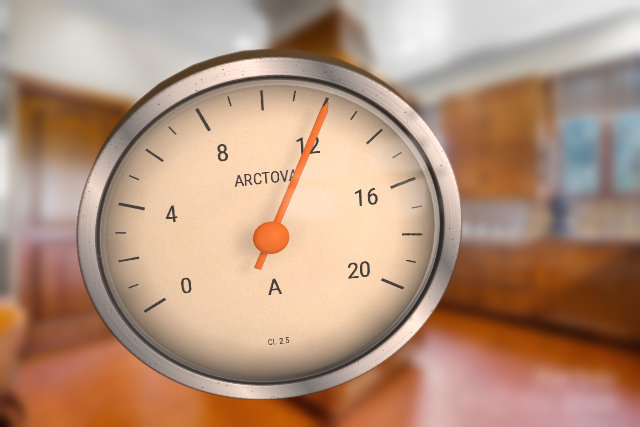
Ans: **12** A
